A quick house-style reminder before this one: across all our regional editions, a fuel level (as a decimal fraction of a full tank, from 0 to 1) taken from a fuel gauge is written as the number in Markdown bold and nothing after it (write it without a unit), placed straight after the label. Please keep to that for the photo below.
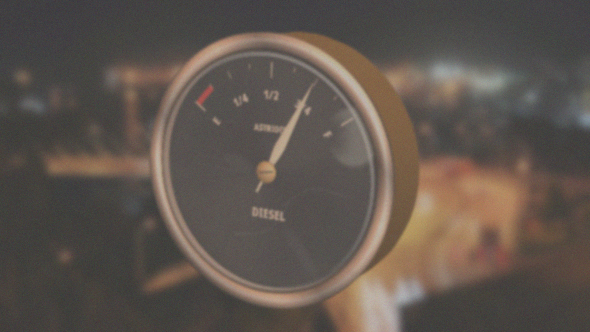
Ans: **0.75**
